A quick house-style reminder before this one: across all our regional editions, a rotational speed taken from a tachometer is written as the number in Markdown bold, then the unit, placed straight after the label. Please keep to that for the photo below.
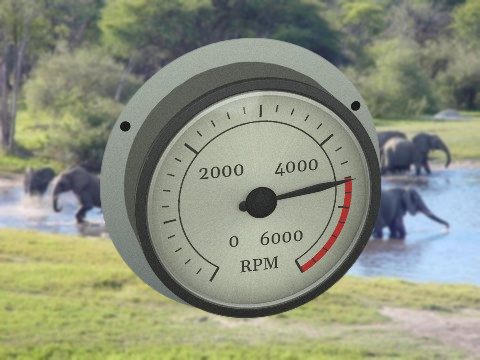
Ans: **4600** rpm
